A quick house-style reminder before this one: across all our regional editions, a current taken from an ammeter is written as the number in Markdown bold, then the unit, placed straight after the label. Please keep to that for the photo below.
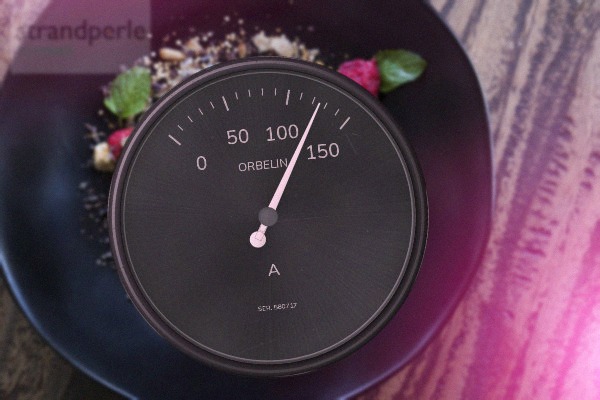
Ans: **125** A
